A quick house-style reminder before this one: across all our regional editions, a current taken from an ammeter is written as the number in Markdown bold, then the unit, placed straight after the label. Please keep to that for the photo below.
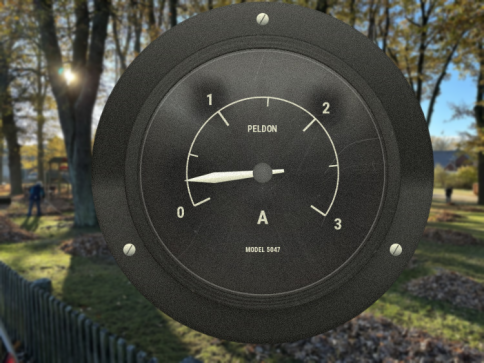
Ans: **0.25** A
